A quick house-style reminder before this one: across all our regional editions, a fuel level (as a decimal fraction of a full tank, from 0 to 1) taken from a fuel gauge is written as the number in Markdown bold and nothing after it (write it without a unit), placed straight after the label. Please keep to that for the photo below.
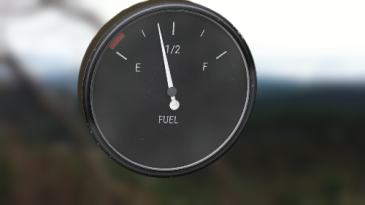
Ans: **0.375**
